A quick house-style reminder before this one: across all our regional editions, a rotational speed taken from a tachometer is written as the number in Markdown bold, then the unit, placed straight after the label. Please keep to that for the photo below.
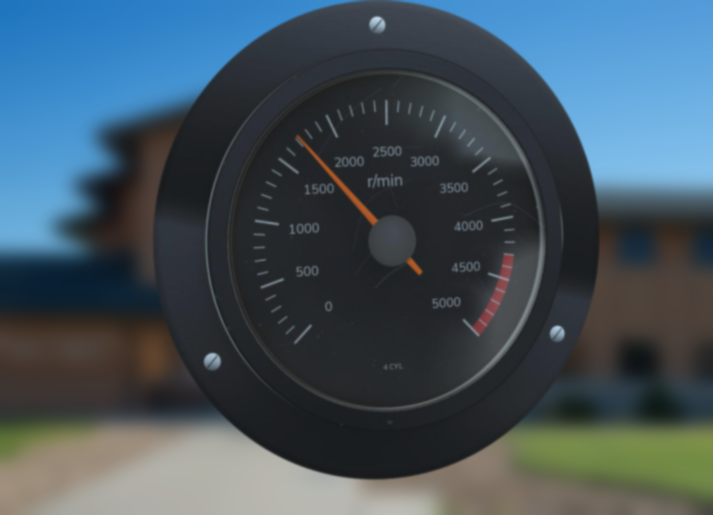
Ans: **1700** rpm
